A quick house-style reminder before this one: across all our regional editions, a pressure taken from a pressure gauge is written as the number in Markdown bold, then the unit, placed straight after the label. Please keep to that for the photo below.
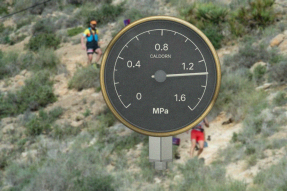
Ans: **1.3** MPa
